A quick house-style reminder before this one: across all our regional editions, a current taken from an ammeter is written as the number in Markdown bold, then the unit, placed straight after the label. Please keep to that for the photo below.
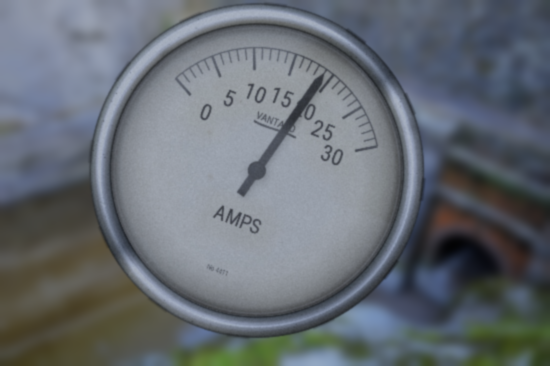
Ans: **19** A
